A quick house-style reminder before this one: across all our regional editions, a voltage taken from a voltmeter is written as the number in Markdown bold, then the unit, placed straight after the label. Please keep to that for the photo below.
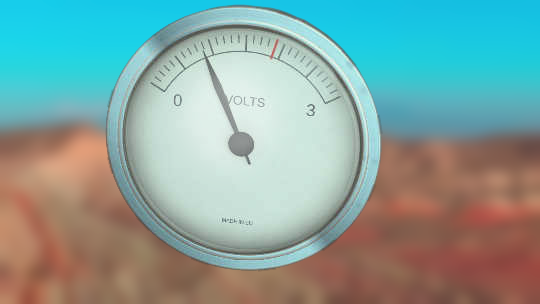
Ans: **0.9** V
